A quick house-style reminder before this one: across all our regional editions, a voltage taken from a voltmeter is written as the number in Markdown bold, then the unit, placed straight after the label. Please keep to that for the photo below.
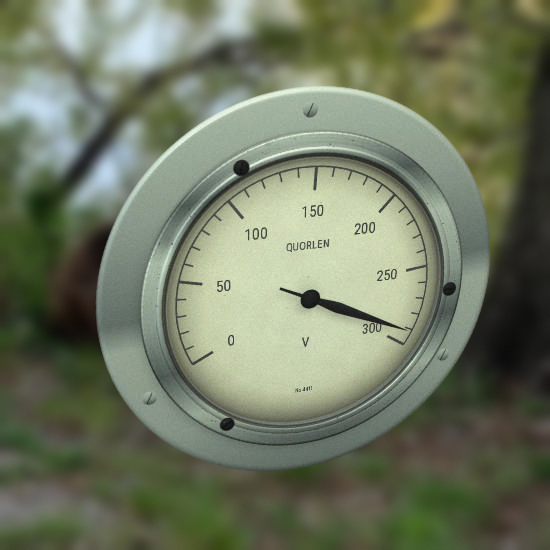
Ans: **290** V
